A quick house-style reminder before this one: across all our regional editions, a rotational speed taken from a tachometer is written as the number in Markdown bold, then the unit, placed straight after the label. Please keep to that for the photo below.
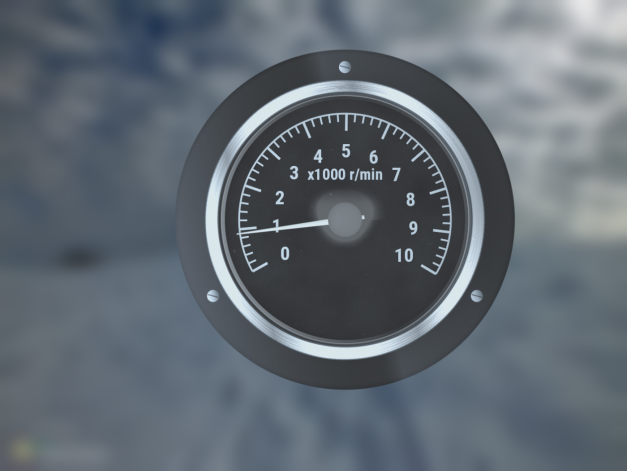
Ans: **900** rpm
